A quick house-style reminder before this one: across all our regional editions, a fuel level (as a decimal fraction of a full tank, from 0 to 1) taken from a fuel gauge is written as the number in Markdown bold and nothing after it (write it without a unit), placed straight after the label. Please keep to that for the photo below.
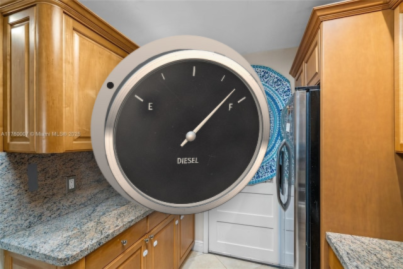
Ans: **0.875**
